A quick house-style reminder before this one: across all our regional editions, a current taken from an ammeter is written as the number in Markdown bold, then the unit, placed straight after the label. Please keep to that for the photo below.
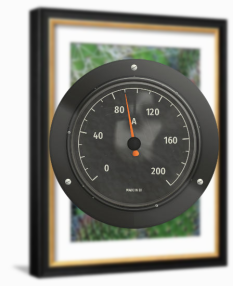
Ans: **90** A
